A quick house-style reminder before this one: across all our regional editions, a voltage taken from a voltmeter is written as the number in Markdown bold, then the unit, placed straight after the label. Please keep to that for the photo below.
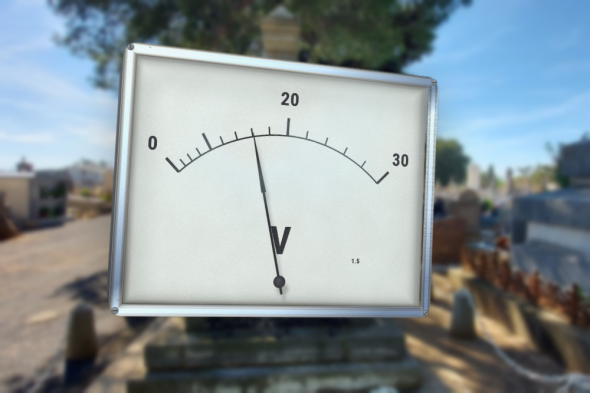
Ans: **16** V
